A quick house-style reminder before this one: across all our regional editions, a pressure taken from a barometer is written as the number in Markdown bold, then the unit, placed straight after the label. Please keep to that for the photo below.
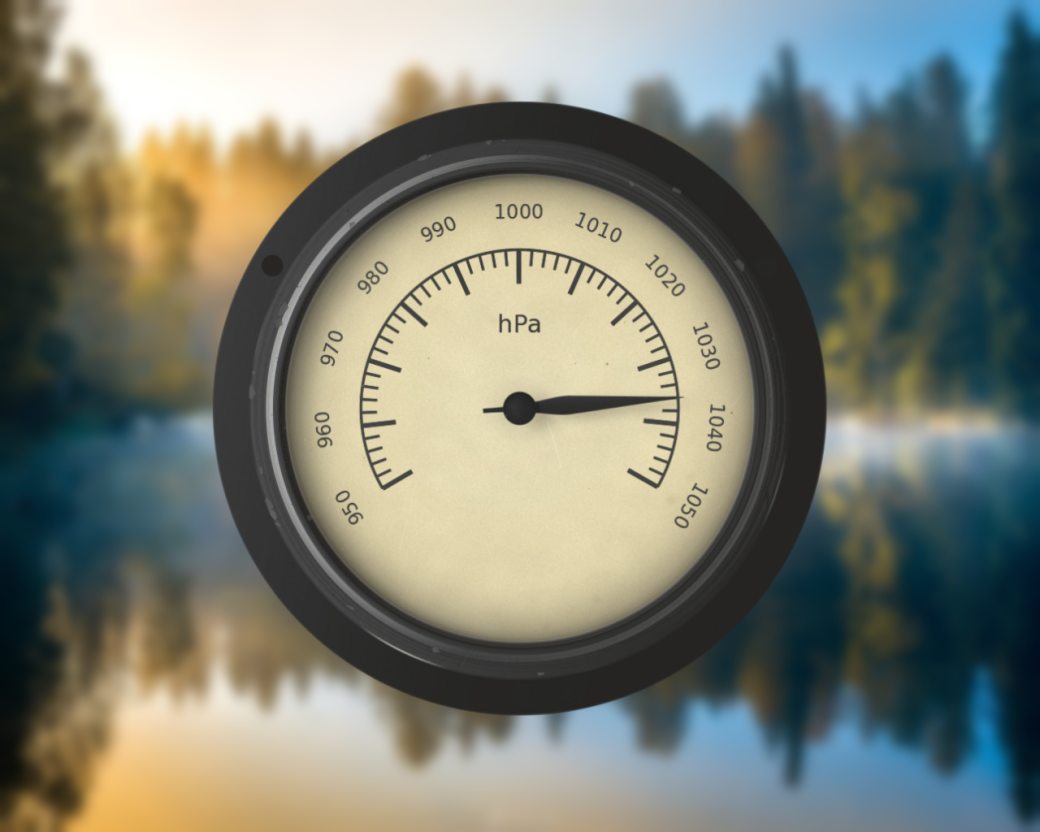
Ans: **1036** hPa
